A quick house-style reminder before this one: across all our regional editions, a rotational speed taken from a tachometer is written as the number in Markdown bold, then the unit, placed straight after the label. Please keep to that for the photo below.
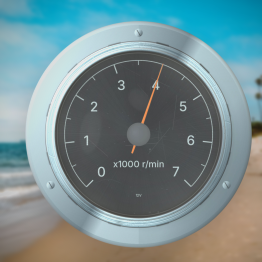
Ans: **4000** rpm
